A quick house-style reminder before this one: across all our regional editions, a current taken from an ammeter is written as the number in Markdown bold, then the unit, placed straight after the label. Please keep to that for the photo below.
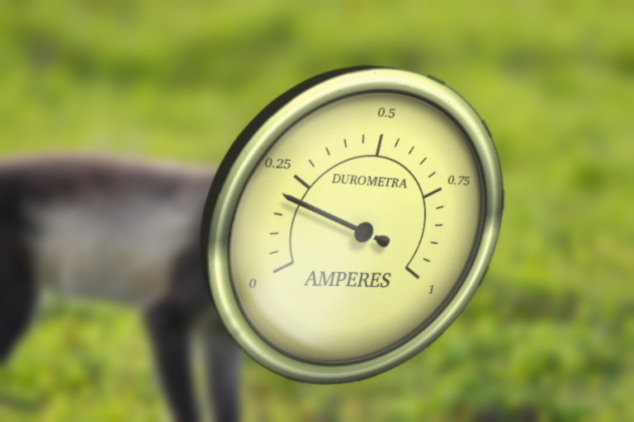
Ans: **0.2** A
